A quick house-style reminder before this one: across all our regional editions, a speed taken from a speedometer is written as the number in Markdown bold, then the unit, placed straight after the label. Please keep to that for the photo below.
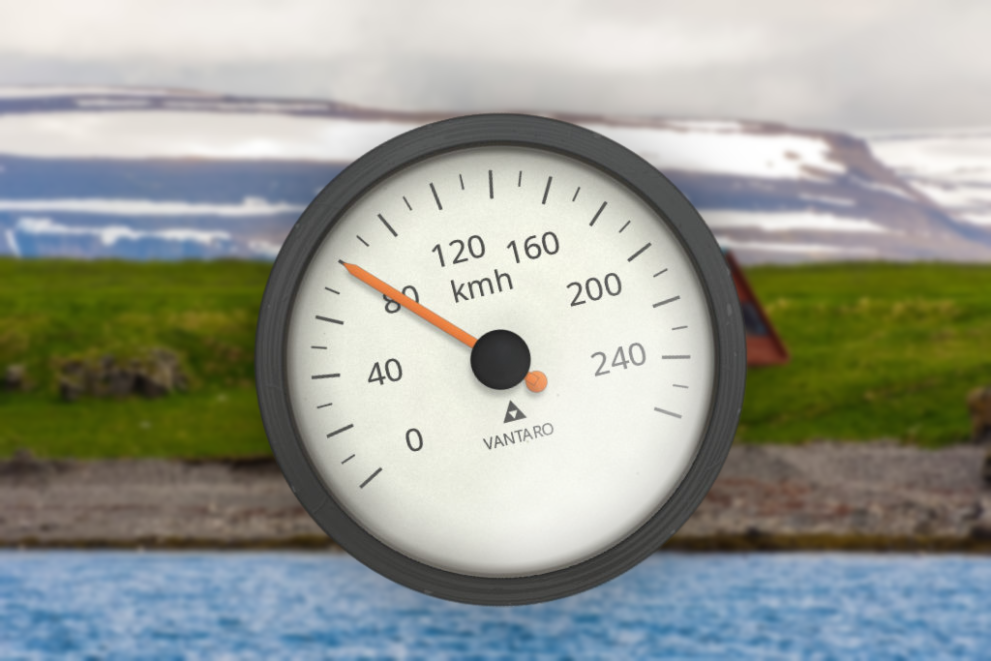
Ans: **80** km/h
